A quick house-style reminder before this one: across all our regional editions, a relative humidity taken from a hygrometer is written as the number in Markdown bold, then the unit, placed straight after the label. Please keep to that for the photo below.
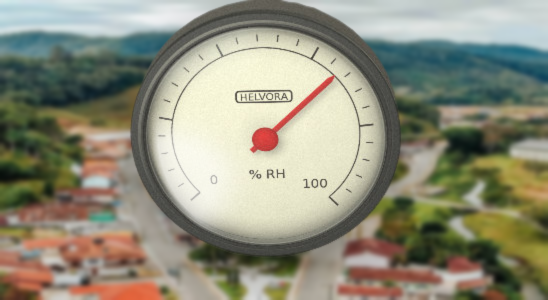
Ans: **66** %
